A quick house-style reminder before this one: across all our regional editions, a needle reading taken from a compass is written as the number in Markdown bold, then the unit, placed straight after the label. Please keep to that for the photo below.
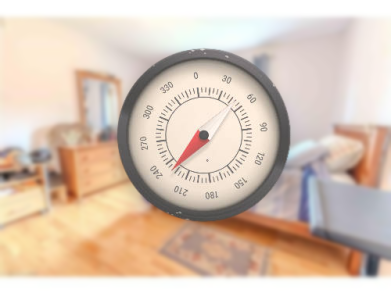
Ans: **230** °
